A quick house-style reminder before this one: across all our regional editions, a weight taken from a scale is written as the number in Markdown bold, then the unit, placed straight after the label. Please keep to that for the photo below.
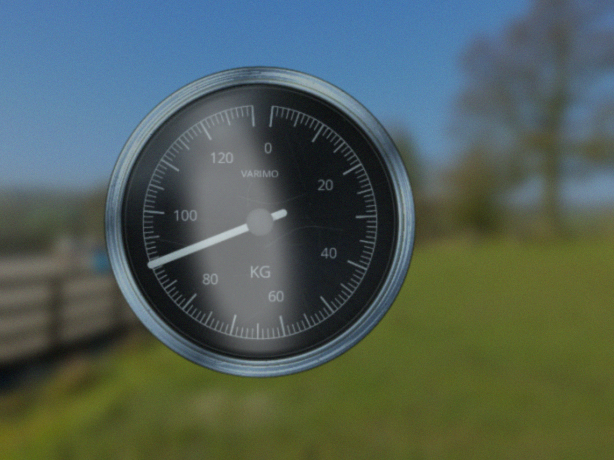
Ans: **90** kg
